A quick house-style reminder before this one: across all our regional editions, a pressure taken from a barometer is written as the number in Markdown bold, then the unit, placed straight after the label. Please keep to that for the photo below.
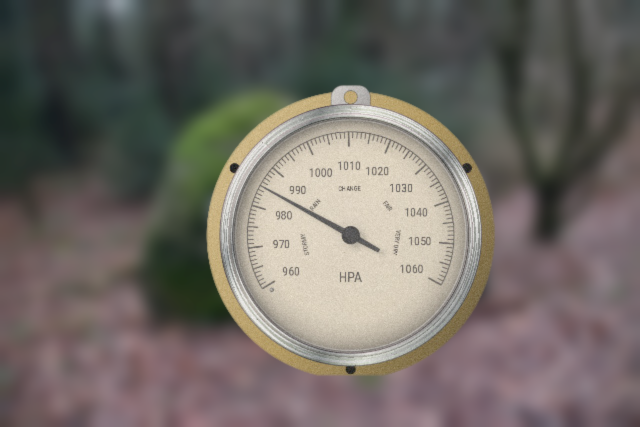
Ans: **985** hPa
